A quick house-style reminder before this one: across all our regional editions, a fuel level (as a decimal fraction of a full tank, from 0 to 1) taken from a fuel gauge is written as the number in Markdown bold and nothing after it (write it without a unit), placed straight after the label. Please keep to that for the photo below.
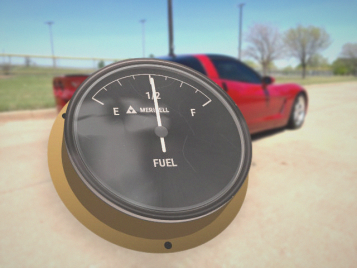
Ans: **0.5**
